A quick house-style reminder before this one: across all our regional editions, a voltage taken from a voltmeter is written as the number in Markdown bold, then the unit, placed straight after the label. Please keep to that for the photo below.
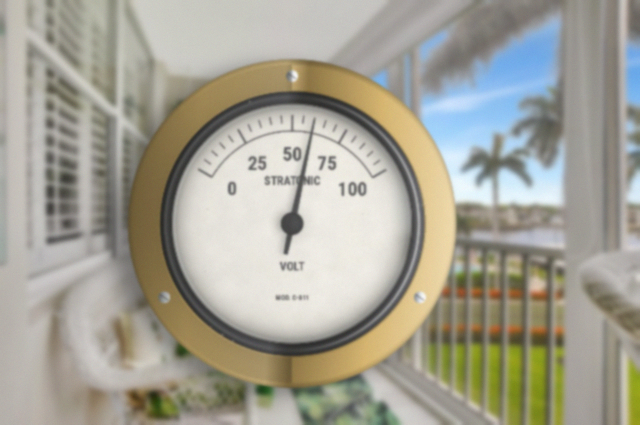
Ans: **60** V
